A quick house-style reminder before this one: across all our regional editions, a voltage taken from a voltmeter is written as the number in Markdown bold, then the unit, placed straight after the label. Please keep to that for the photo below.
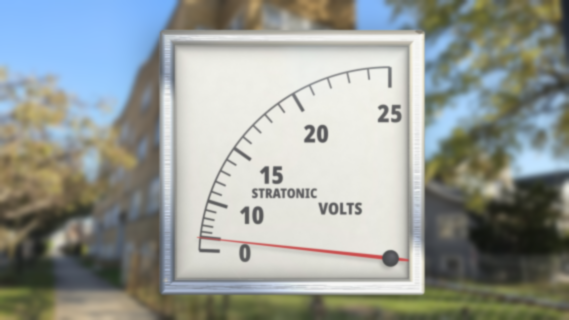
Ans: **5** V
